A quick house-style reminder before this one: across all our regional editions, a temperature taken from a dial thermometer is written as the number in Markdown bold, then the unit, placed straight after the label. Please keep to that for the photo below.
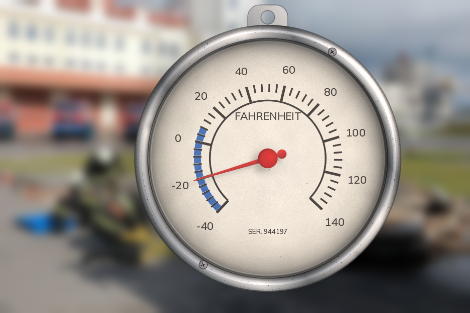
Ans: **-20** °F
